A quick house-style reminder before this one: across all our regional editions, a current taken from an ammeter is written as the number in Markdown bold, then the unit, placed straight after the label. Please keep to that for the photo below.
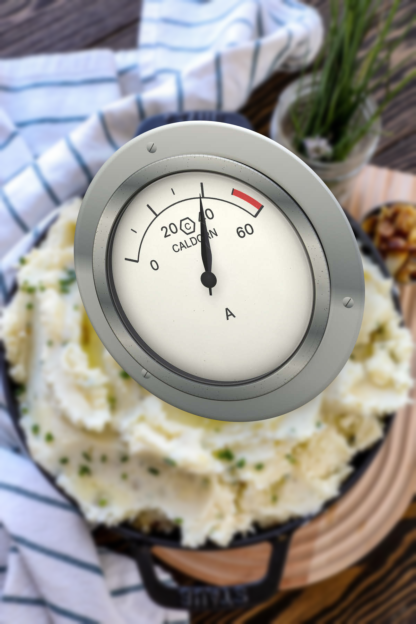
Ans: **40** A
